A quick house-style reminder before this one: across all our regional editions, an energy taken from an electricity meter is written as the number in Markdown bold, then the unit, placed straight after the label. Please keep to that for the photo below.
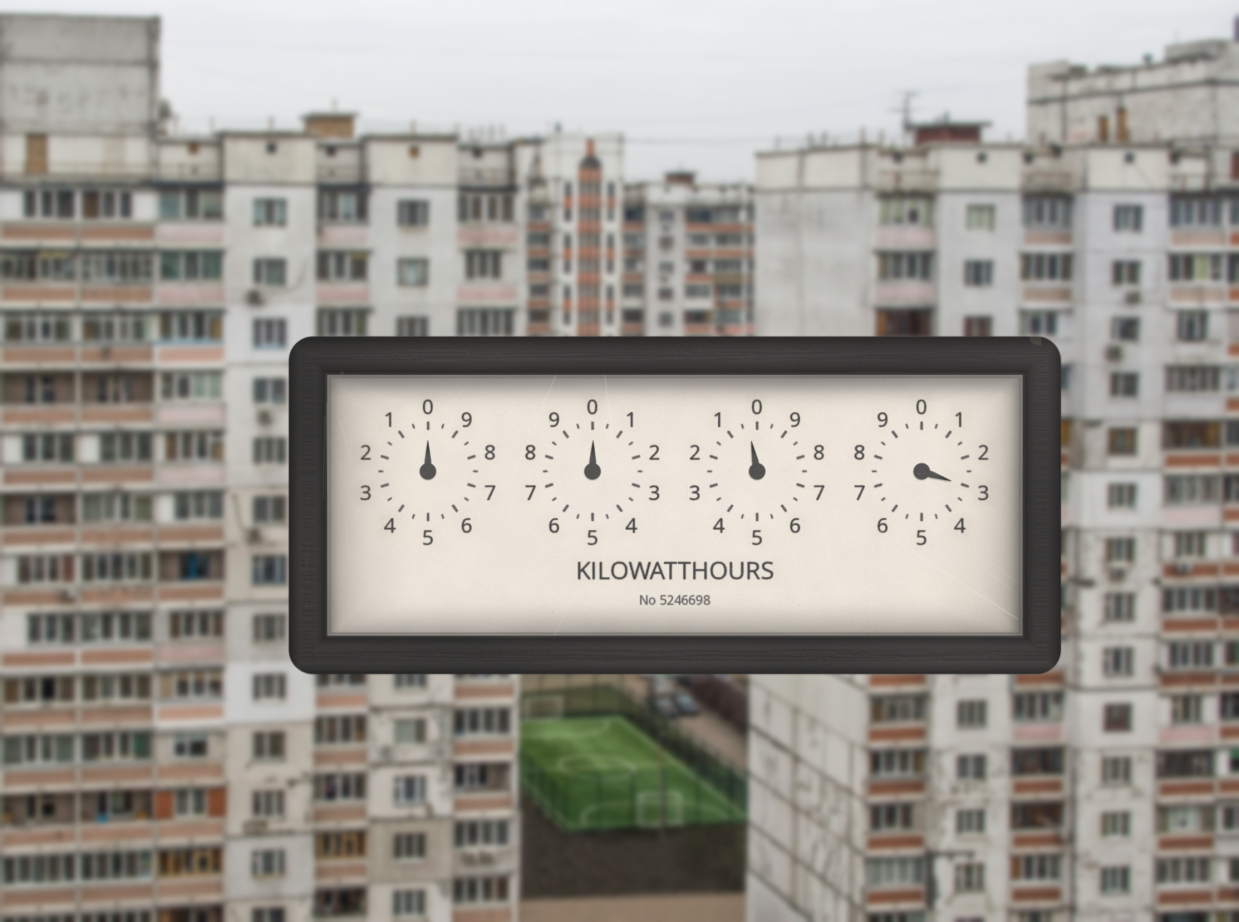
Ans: **3** kWh
